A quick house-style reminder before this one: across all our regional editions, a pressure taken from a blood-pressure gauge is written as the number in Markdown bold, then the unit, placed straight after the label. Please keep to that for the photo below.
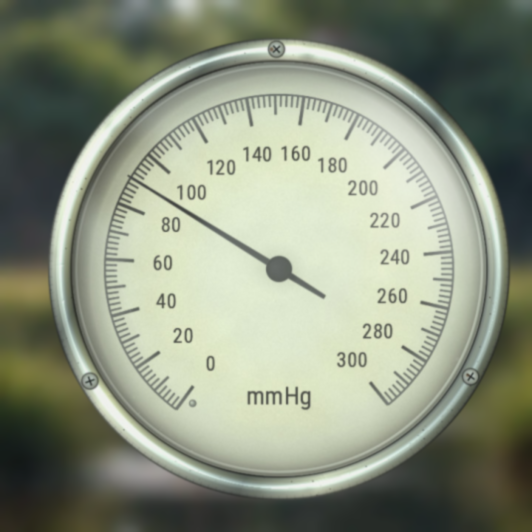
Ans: **90** mmHg
